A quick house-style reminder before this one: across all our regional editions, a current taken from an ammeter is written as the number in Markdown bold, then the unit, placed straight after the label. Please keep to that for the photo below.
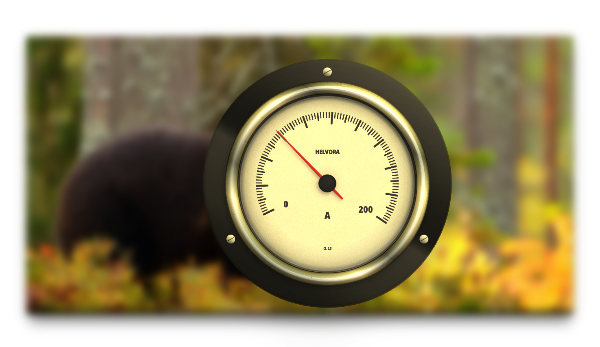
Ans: **60** A
